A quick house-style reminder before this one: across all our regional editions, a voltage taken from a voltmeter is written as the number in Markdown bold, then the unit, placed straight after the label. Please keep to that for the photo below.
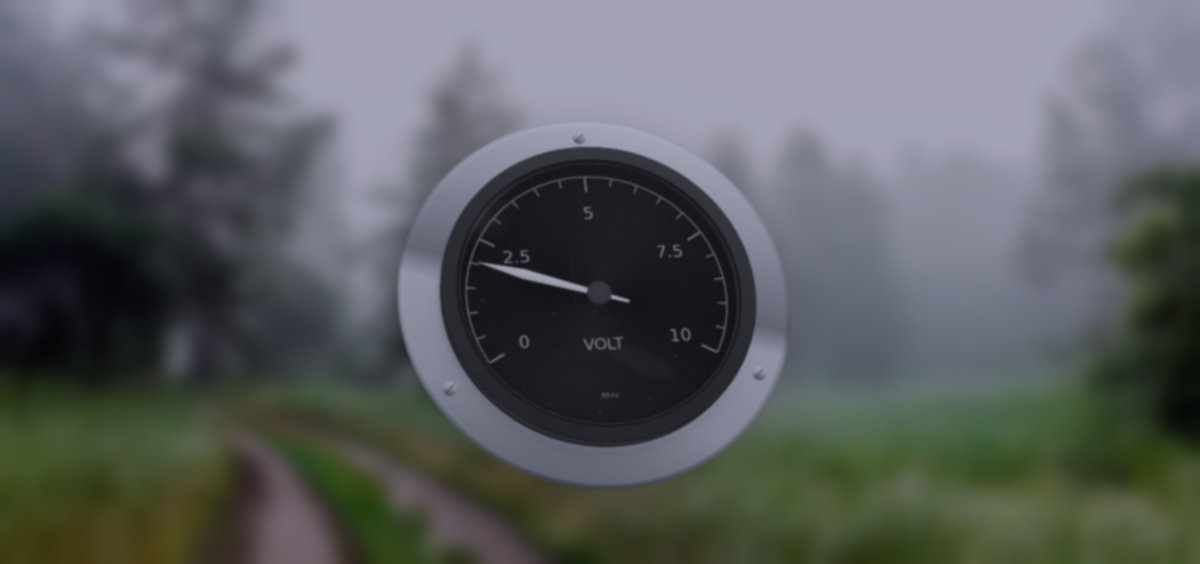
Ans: **2** V
